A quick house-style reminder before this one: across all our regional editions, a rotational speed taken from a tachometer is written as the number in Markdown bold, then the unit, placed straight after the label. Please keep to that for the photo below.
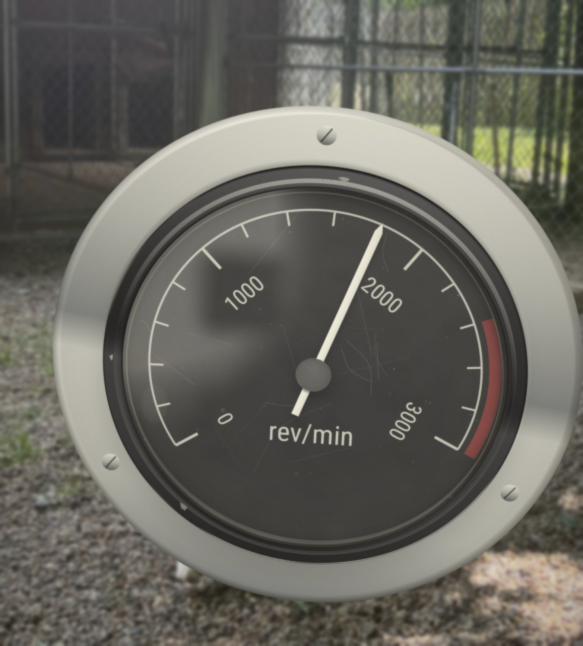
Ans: **1800** rpm
